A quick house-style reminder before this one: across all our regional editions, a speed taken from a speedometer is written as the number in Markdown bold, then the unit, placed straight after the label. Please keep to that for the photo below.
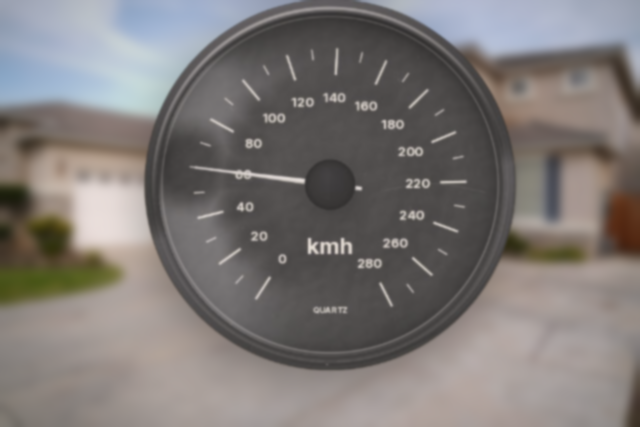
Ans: **60** km/h
